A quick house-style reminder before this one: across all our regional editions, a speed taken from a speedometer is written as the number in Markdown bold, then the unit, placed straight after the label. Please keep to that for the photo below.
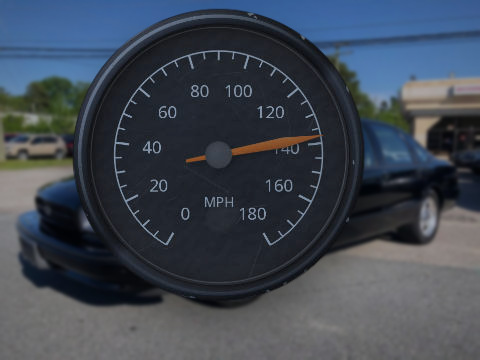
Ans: **137.5** mph
